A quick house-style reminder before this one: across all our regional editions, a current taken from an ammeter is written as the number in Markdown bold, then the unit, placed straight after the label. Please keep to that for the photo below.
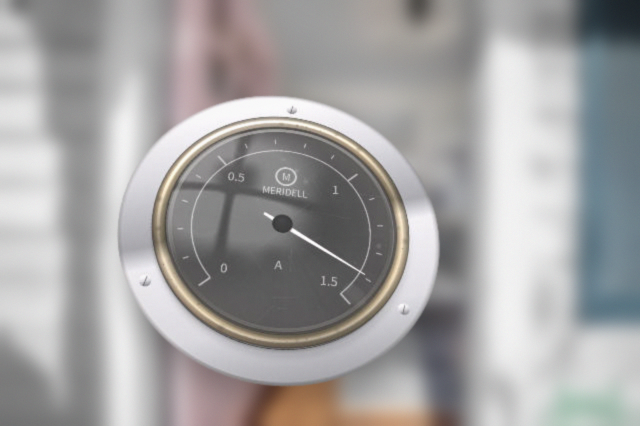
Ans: **1.4** A
